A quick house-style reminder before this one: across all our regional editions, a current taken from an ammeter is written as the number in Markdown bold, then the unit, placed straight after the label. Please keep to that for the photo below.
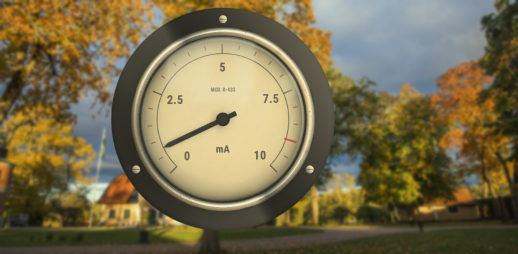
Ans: **0.75** mA
